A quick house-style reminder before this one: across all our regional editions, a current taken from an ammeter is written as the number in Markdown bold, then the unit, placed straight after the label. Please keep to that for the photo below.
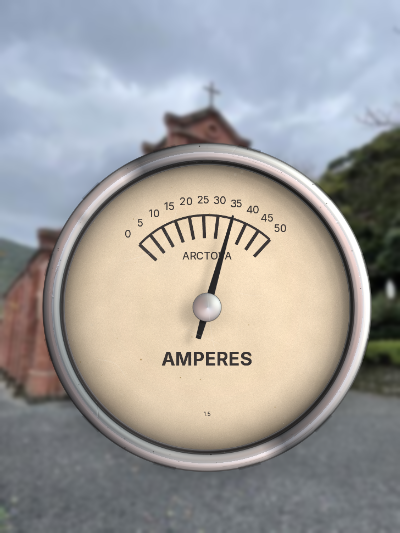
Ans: **35** A
